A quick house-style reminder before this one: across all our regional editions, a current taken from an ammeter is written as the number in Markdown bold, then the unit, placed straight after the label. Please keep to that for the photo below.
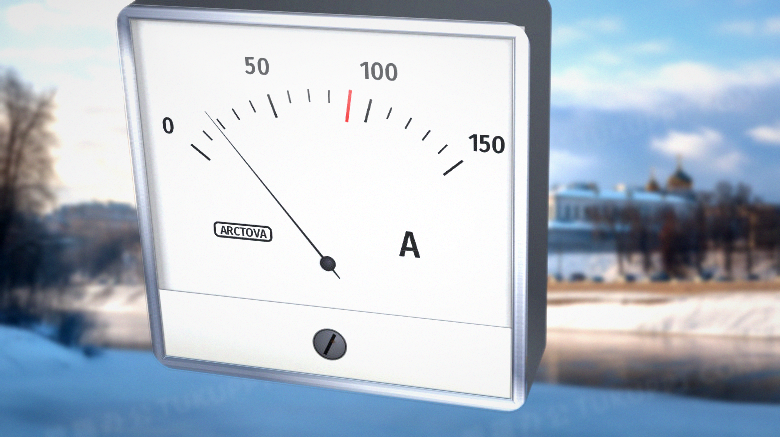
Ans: **20** A
